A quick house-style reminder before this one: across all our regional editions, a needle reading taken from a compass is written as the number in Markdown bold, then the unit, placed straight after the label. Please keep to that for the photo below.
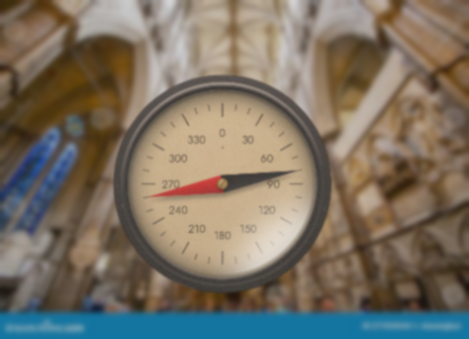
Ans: **260** °
